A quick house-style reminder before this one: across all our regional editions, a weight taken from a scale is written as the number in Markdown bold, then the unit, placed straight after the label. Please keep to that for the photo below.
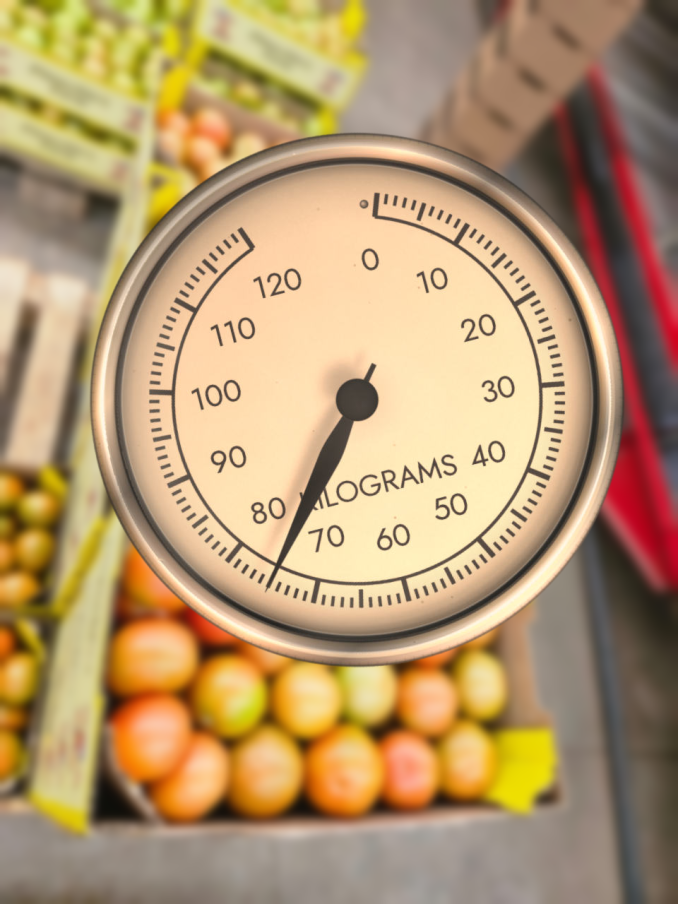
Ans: **75** kg
